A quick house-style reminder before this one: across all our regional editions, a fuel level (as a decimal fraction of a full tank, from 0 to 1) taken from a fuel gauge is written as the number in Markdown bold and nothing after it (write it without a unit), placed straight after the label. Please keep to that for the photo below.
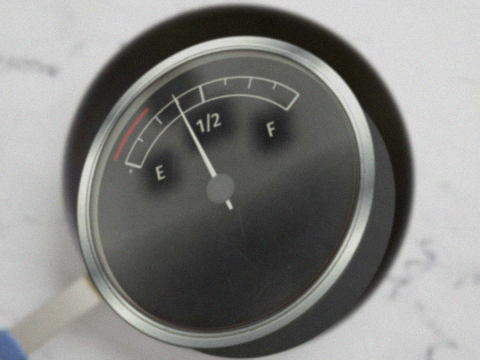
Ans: **0.375**
